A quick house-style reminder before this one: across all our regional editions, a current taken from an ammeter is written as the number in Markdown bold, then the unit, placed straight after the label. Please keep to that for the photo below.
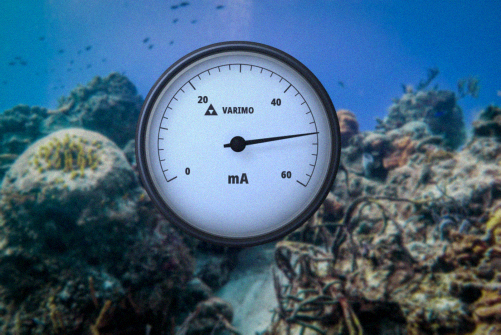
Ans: **50** mA
